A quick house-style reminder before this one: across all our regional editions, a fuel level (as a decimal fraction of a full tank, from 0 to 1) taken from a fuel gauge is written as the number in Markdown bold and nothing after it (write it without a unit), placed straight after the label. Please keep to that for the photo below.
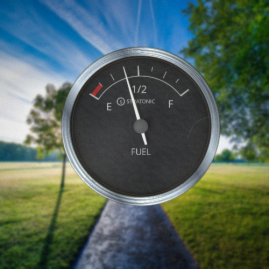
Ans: **0.375**
